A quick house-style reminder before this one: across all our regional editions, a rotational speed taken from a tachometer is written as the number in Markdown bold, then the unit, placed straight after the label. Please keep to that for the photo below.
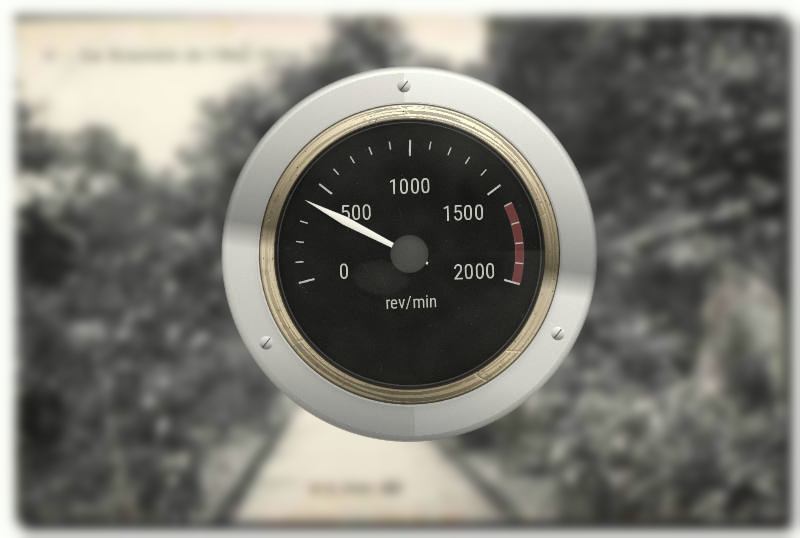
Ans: **400** rpm
